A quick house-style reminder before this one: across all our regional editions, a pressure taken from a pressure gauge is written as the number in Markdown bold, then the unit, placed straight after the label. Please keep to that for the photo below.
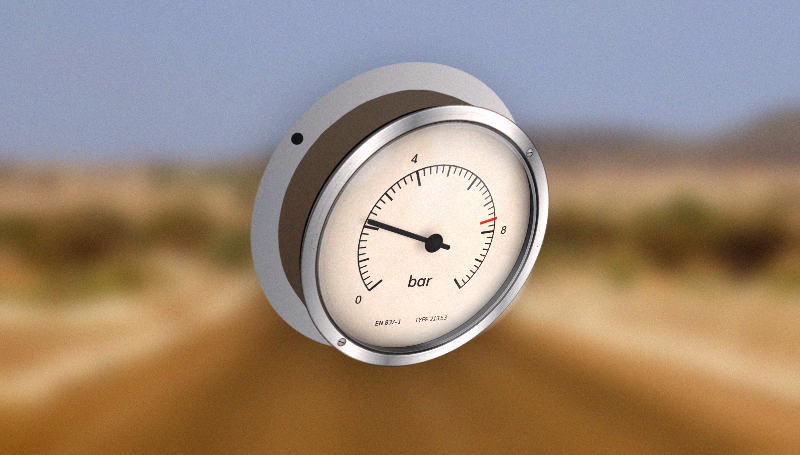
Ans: **2.2** bar
